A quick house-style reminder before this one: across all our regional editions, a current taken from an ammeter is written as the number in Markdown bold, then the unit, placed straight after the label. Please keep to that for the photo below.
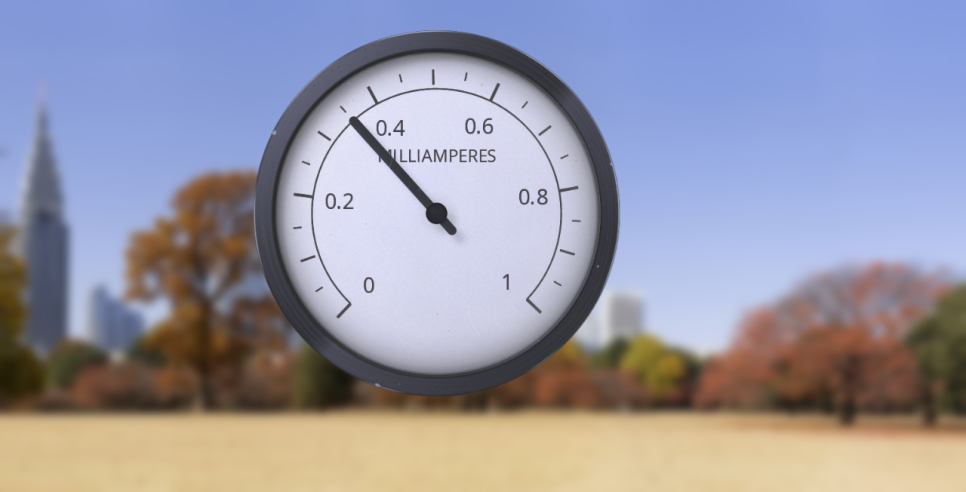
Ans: **0.35** mA
